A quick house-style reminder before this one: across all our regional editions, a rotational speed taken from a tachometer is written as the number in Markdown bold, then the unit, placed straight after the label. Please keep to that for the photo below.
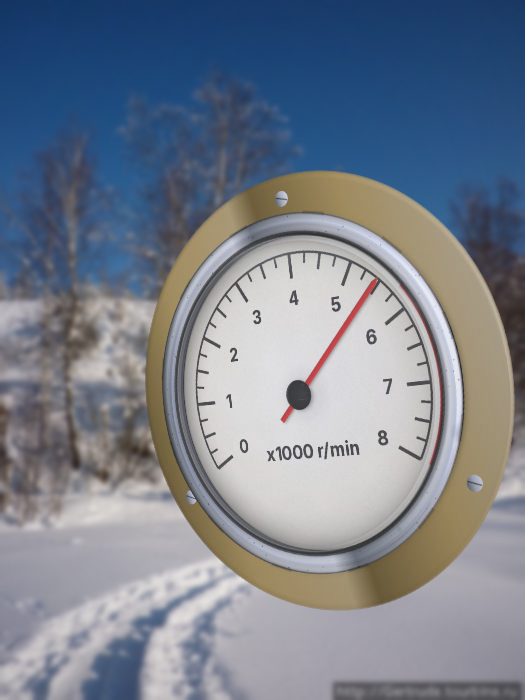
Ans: **5500** rpm
